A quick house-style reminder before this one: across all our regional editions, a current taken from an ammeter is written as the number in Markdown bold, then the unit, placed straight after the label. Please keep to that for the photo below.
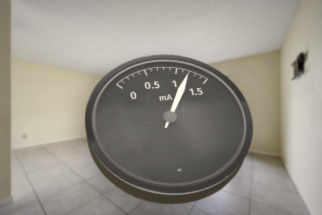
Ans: **1.2** mA
